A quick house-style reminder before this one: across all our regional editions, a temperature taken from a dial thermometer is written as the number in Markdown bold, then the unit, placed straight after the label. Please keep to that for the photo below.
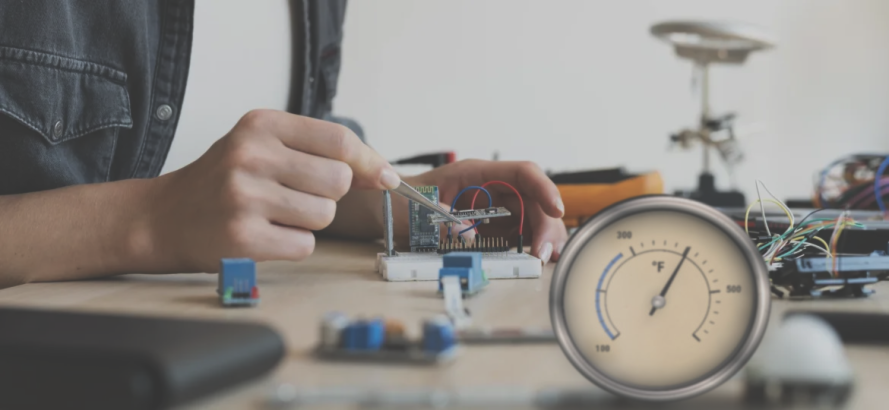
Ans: **400** °F
